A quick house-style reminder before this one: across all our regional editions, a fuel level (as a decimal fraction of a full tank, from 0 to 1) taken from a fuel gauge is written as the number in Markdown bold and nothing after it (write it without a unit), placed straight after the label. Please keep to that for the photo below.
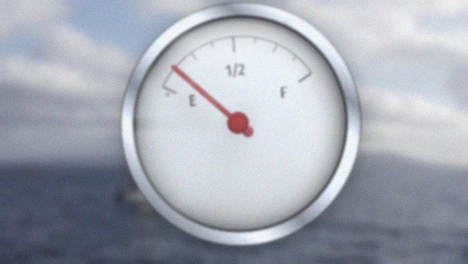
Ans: **0.125**
